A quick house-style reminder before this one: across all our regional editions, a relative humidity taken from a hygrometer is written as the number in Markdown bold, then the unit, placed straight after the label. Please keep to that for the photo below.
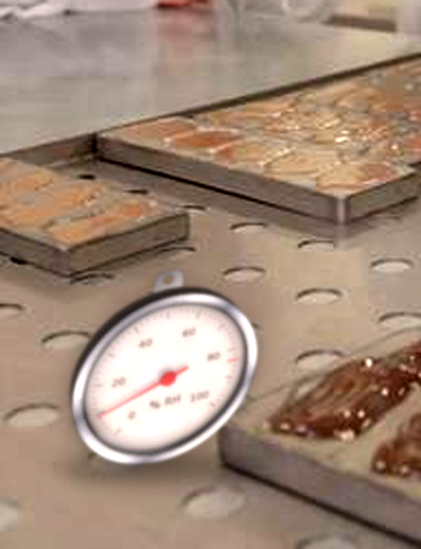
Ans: **10** %
